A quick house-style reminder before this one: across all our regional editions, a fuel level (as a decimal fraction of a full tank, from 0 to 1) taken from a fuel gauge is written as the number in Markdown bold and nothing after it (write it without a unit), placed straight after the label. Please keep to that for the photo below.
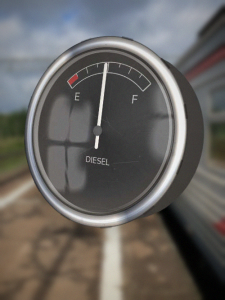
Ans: **0.5**
